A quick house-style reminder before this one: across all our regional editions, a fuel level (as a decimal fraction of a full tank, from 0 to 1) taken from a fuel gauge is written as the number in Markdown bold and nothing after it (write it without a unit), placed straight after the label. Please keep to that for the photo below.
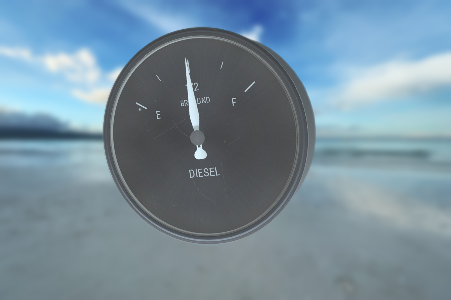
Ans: **0.5**
